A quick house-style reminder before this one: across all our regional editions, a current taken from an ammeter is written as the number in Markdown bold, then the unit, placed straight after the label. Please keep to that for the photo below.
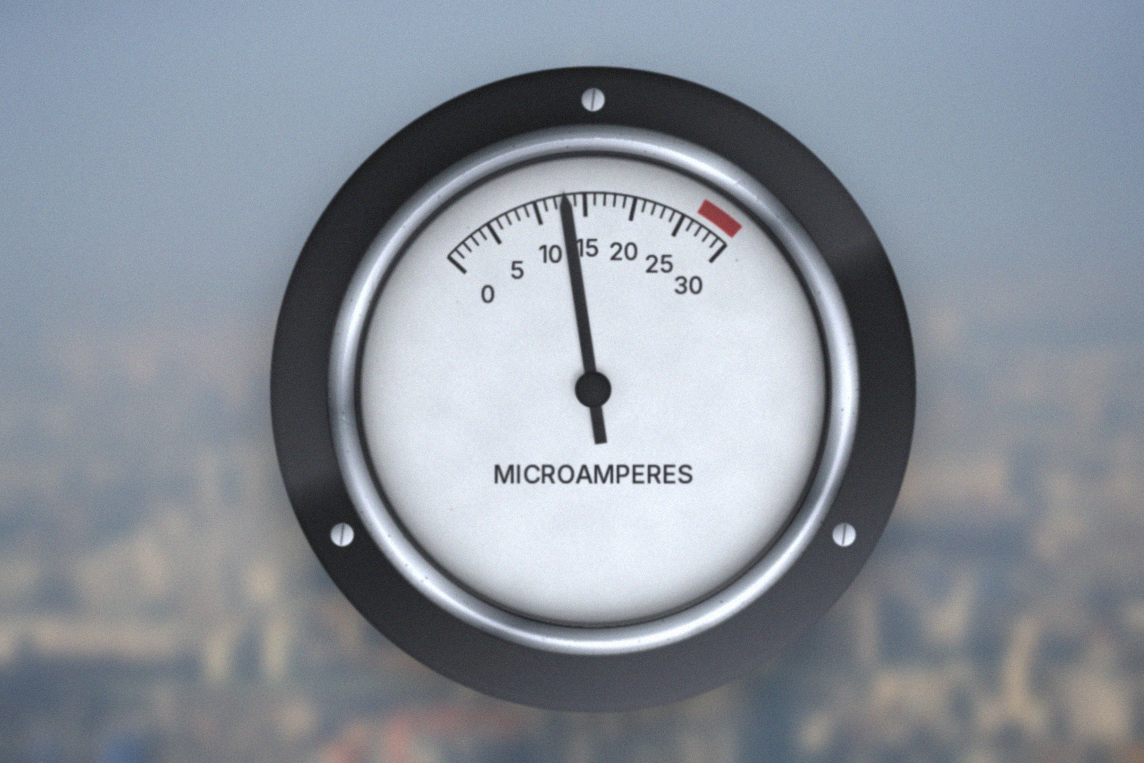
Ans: **13** µA
